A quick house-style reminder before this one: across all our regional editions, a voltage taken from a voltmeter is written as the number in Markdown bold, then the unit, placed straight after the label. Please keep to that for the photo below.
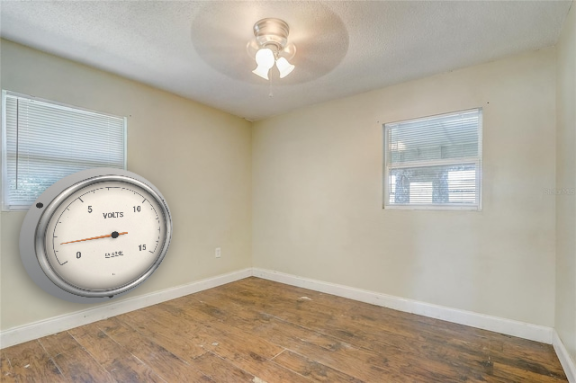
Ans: **1.5** V
